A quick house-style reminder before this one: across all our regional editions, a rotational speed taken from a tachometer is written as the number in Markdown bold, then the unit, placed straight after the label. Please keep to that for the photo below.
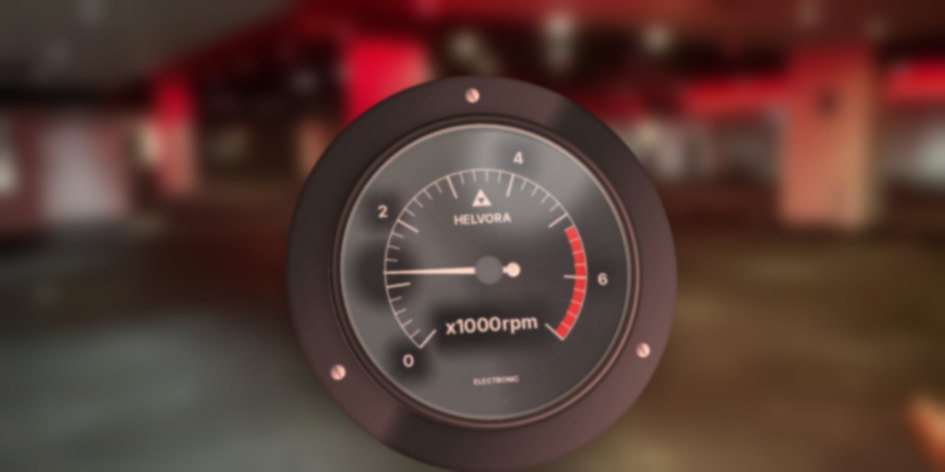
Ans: **1200** rpm
